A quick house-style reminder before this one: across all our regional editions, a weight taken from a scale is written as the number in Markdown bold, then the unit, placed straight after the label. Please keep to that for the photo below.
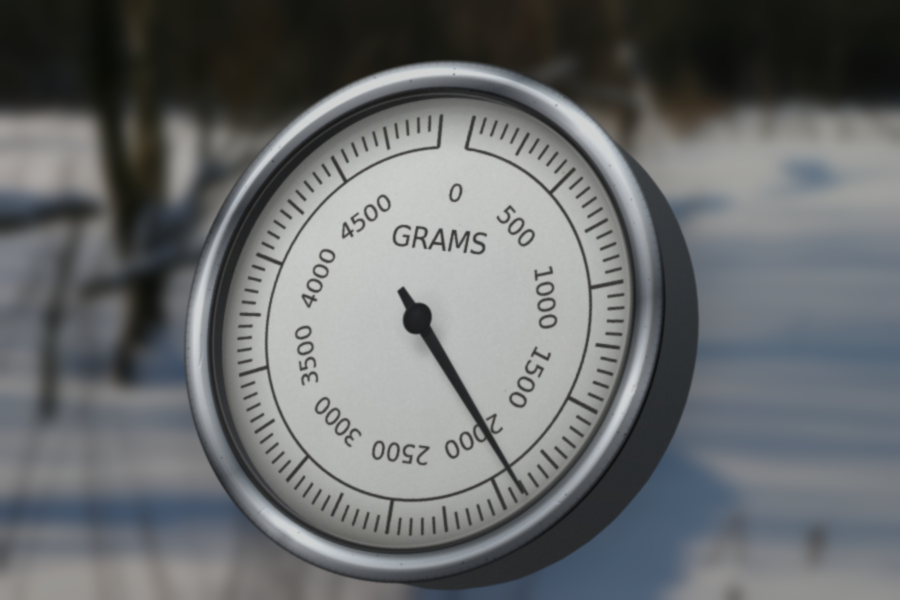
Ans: **1900** g
